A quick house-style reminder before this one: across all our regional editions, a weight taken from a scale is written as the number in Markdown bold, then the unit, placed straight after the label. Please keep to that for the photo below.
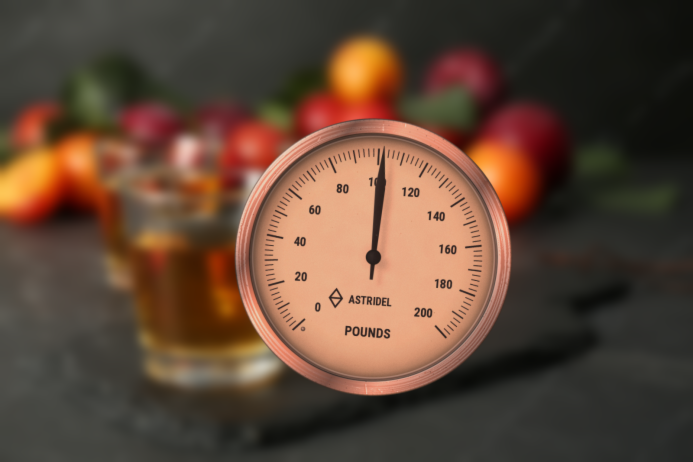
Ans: **102** lb
